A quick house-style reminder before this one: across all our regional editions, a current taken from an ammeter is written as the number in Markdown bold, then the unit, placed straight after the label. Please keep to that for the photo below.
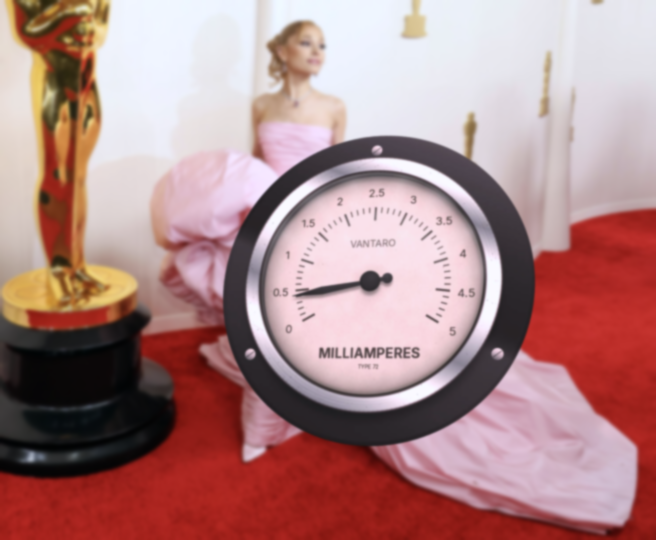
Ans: **0.4** mA
